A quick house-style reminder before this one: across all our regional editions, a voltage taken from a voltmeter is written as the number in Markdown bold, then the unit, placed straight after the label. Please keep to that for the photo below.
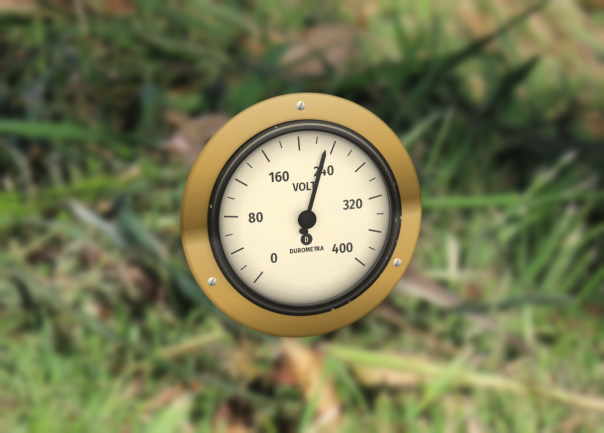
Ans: **230** V
